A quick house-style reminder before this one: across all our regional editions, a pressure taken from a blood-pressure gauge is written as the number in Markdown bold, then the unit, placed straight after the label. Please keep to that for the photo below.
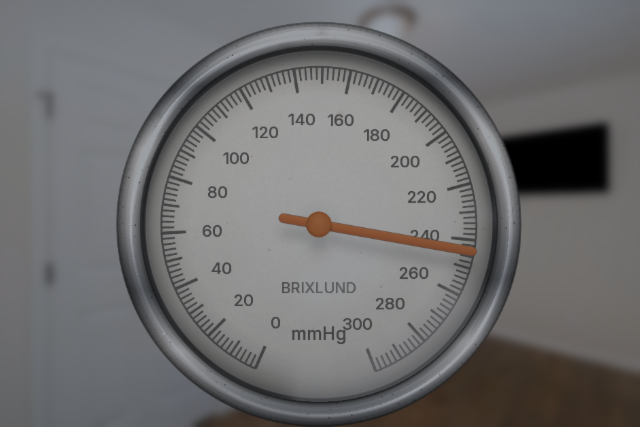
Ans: **244** mmHg
